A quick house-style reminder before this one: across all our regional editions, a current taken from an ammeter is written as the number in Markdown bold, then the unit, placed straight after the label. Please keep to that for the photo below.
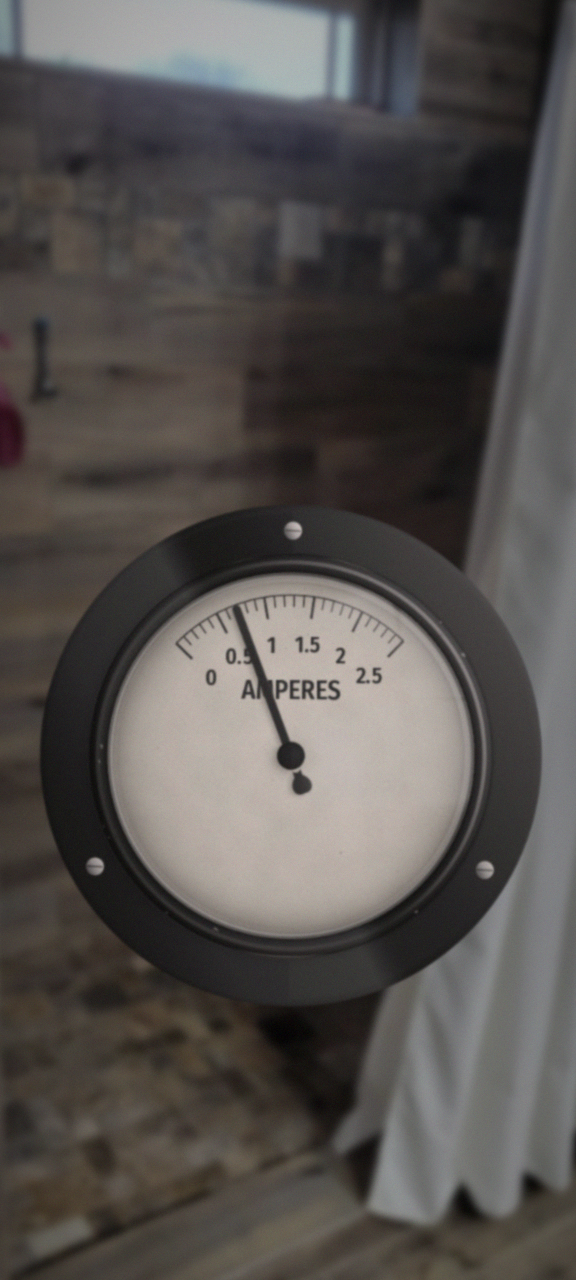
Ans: **0.7** A
